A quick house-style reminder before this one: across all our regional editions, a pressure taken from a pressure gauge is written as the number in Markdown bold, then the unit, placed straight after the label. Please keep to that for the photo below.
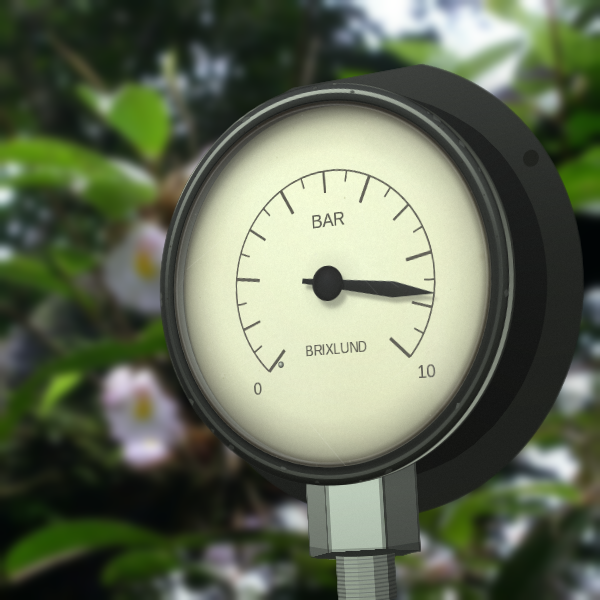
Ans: **8.75** bar
